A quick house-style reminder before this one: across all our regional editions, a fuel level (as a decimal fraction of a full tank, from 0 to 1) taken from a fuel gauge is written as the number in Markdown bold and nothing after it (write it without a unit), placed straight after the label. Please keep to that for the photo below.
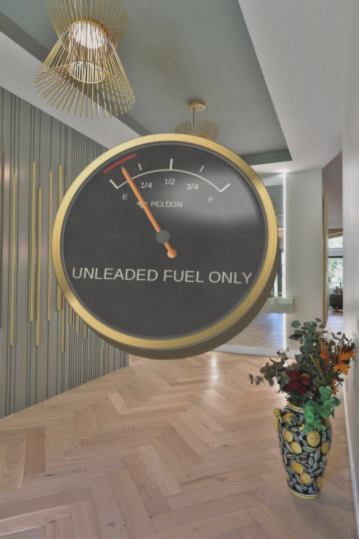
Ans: **0.125**
